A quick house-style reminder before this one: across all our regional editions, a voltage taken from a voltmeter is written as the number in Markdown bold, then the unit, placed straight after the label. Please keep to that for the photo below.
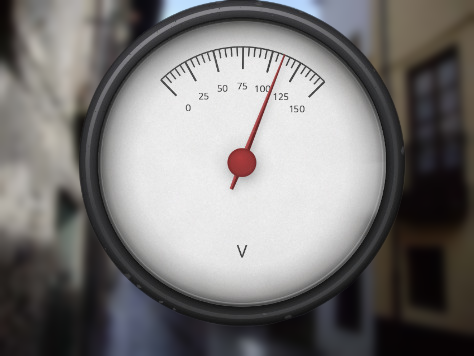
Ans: **110** V
